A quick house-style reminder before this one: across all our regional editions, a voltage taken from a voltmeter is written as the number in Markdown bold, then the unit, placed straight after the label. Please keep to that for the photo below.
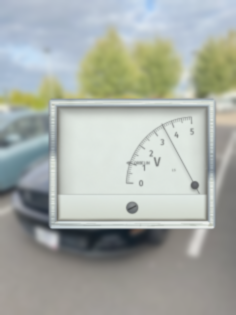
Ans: **3.5** V
